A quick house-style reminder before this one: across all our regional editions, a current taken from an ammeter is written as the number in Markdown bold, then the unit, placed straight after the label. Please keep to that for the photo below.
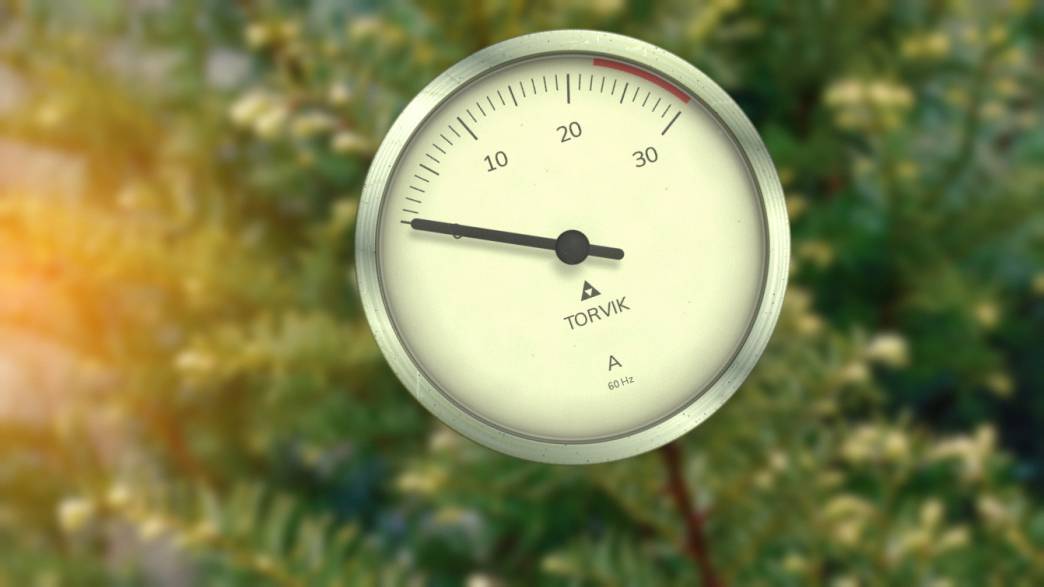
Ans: **0** A
